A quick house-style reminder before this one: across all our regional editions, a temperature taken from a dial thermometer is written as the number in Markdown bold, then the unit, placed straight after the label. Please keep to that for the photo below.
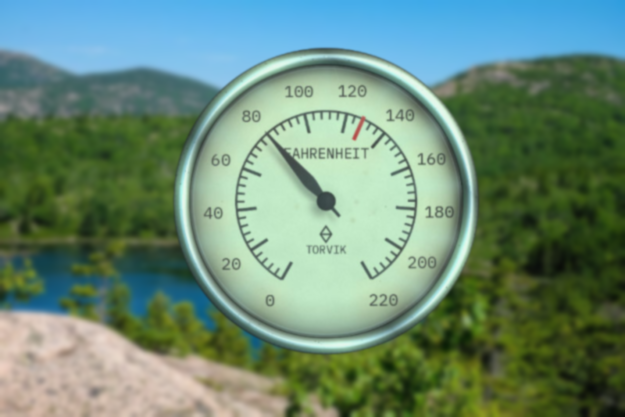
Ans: **80** °F
